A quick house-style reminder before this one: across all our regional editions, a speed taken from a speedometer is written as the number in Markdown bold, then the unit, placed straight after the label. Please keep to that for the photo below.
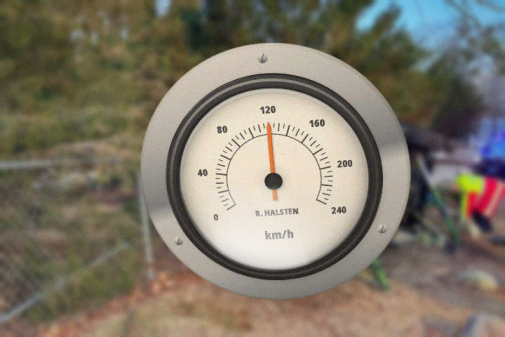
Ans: **120** km/h
